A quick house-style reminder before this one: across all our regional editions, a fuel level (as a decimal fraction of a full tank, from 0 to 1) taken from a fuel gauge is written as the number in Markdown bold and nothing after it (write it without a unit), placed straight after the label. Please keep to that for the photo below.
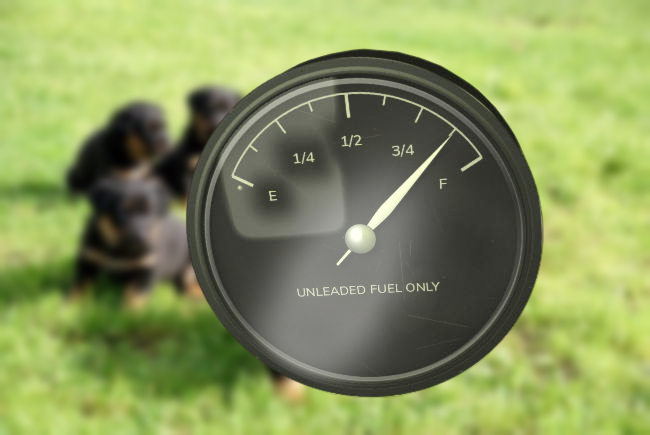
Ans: **0.875**
